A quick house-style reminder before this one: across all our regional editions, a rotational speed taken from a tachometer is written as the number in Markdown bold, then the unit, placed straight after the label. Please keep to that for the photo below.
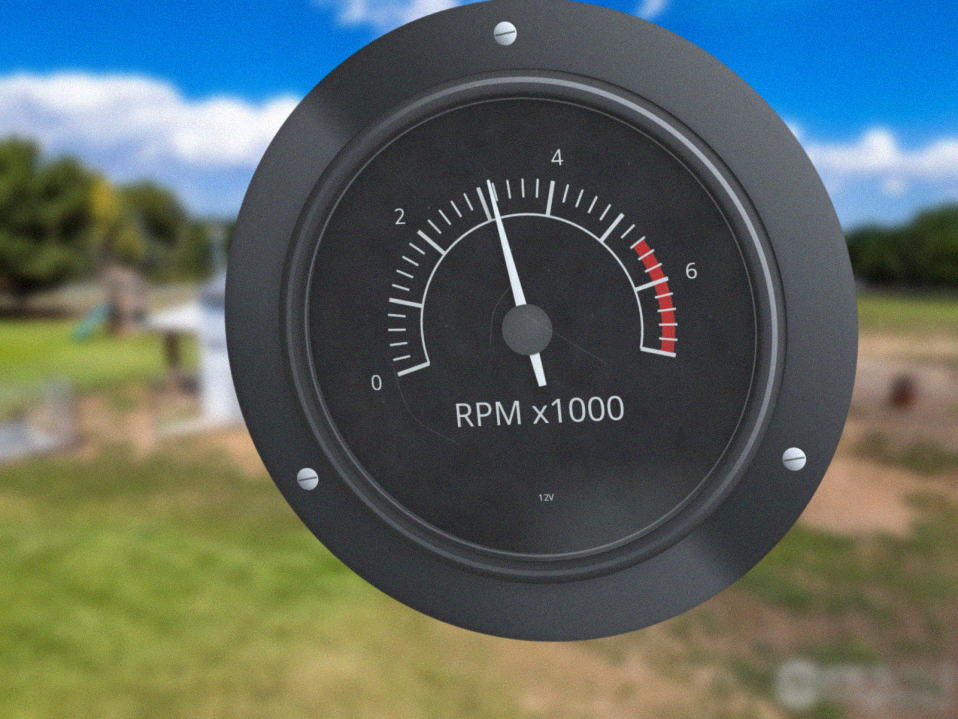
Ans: **3200** rpm
